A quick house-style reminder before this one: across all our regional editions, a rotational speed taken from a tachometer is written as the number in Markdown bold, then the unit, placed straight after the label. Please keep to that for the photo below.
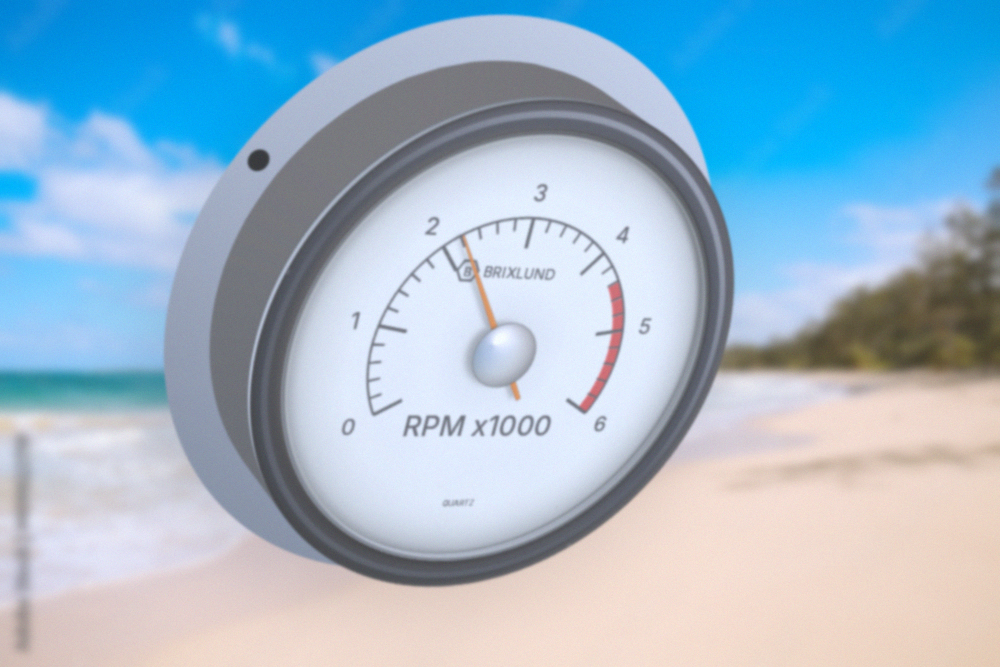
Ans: **2200** rpm
